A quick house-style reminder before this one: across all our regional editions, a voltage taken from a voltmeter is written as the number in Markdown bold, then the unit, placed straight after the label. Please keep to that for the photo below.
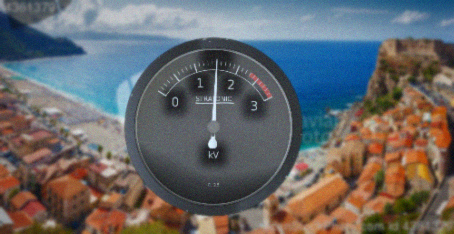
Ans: **1.5** kV
